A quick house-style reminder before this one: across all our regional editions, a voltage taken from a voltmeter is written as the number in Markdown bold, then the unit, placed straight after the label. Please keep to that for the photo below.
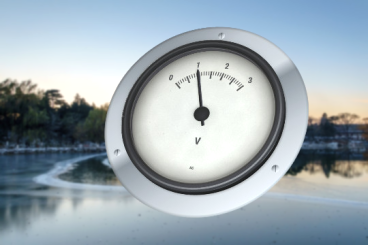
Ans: **1** V
